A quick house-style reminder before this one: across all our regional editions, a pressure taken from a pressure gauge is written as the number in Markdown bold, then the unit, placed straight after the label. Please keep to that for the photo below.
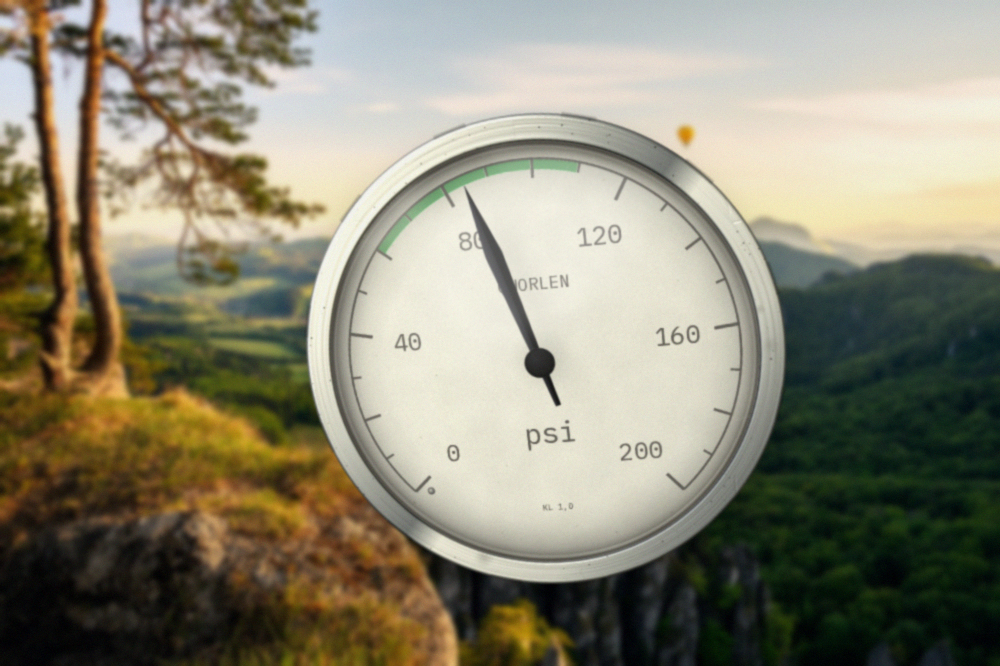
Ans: **85** psi
